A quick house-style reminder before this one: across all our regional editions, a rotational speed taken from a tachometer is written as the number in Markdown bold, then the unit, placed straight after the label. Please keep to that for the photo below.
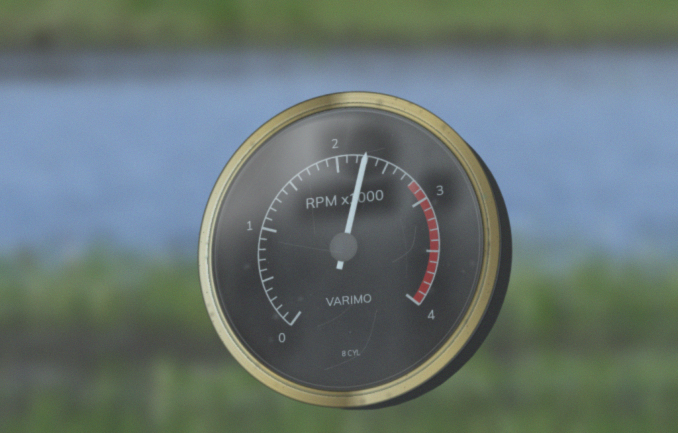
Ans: **2300** rpm
